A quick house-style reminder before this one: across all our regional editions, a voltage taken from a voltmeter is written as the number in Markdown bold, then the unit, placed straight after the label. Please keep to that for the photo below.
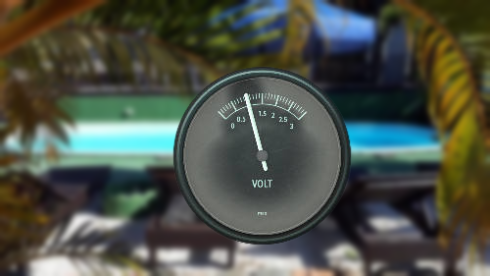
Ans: **1** V
